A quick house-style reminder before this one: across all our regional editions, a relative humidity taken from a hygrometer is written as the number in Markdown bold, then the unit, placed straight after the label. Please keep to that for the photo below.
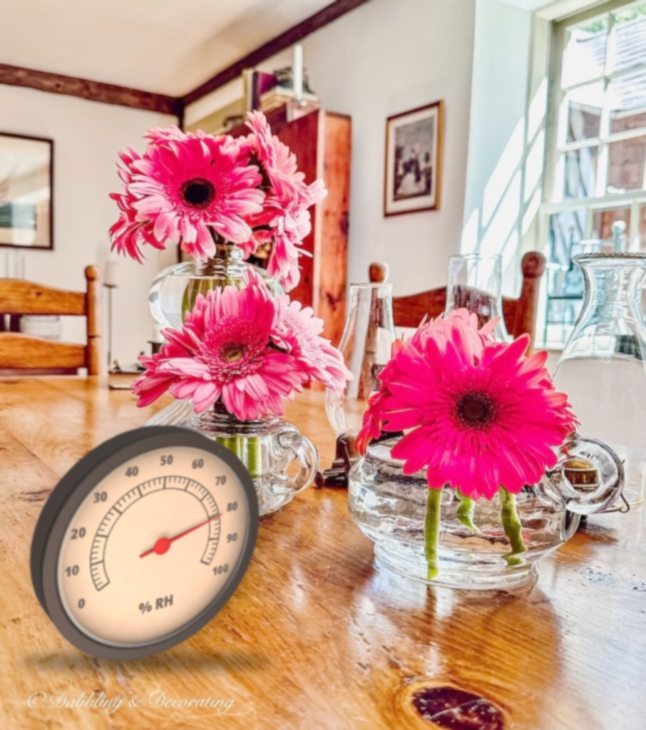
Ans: **80** %
